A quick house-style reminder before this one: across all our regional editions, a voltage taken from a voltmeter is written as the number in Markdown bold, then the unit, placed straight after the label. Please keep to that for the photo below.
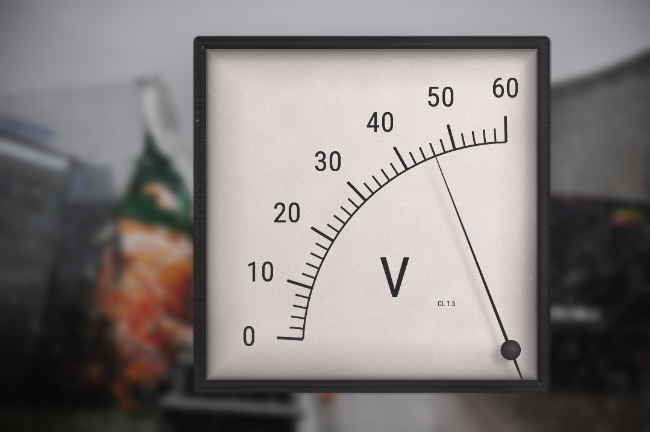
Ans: **46** V
